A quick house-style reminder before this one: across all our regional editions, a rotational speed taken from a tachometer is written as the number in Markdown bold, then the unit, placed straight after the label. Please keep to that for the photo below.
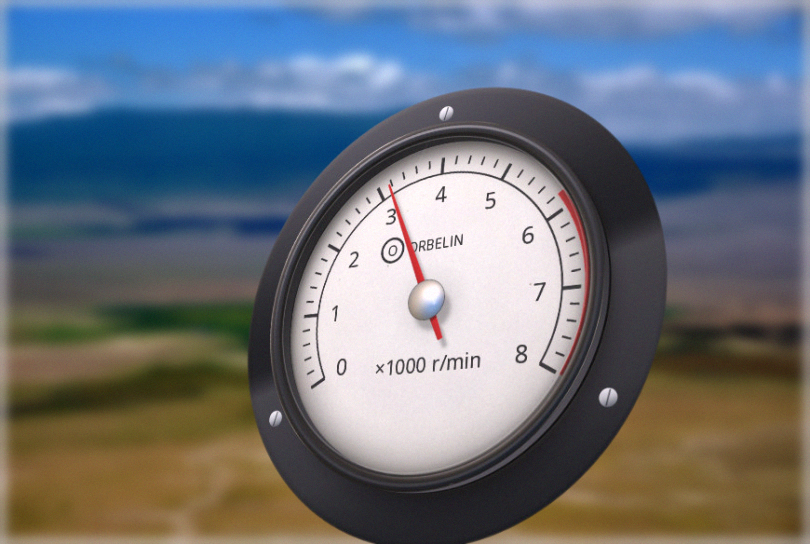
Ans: **3200** rpm
